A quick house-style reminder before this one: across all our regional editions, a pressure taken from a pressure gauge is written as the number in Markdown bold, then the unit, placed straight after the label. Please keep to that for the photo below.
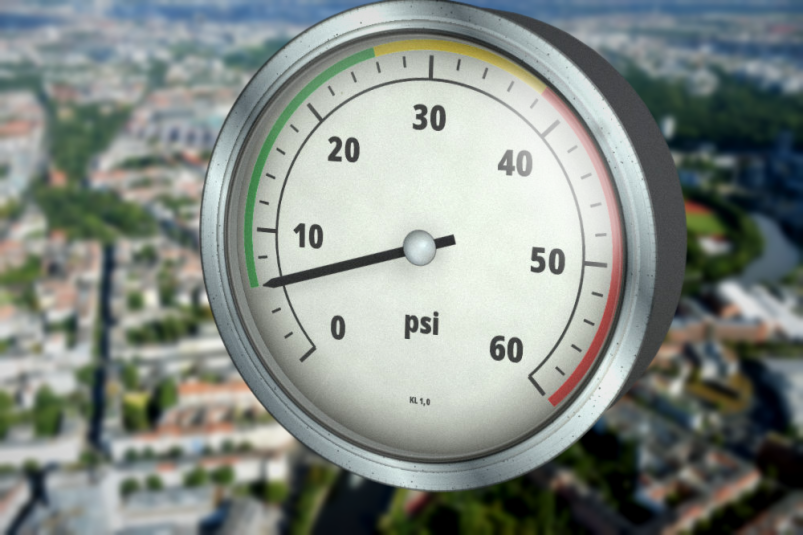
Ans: **6** psi
